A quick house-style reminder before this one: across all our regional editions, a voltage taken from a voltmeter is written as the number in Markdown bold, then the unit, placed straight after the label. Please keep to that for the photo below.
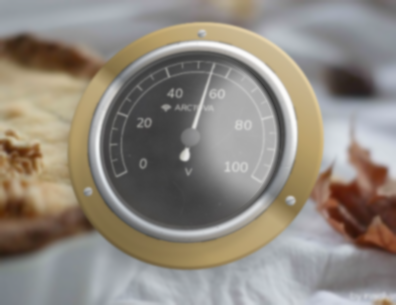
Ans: **55** V
